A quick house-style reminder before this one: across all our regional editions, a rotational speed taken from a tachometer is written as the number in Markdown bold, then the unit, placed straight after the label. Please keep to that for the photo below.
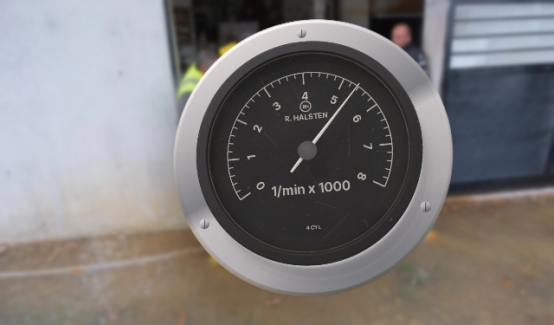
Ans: **5400** rpm
